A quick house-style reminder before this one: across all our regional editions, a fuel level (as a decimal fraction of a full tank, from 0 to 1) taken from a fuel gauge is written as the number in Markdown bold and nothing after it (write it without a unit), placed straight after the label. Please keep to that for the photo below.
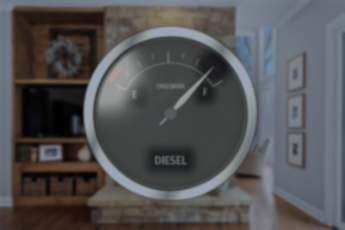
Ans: **0.875**
